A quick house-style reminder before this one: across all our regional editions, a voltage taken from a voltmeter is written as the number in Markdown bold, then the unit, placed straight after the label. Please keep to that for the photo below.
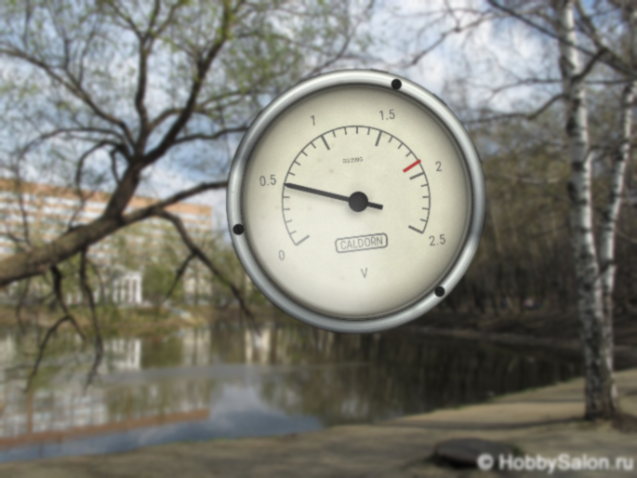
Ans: **0.5** V
